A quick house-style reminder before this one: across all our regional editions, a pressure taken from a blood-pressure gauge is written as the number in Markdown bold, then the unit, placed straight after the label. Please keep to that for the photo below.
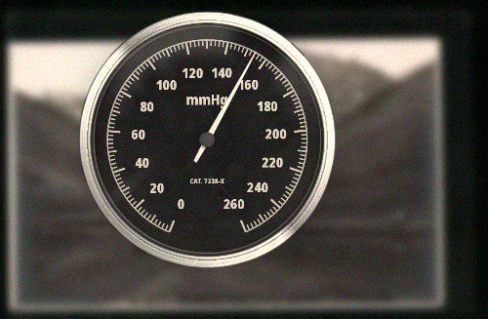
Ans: **154** mmHg
